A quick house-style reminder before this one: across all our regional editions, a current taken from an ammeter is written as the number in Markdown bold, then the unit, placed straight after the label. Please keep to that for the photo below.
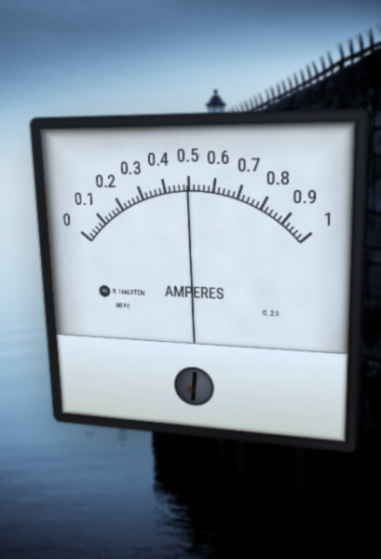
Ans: **0.5** A
